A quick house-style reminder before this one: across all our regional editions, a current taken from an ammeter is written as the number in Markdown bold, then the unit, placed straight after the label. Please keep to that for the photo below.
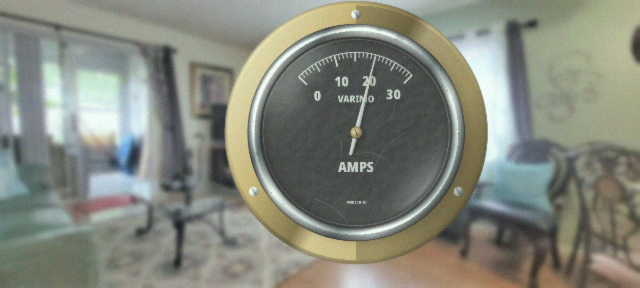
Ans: **20** A
